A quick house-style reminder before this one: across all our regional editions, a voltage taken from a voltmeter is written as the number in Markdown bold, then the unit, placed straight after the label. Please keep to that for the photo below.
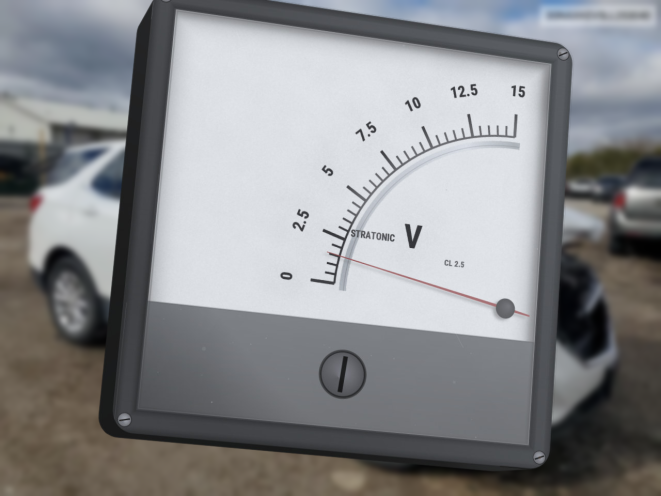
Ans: **1.5** V
